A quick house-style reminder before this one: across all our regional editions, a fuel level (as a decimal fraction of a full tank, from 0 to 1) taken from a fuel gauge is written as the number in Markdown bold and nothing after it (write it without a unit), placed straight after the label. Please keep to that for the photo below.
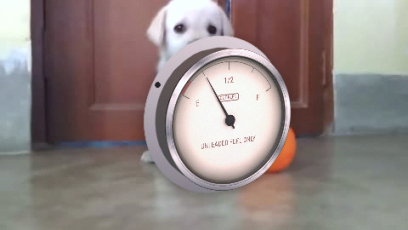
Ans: **0.25**
